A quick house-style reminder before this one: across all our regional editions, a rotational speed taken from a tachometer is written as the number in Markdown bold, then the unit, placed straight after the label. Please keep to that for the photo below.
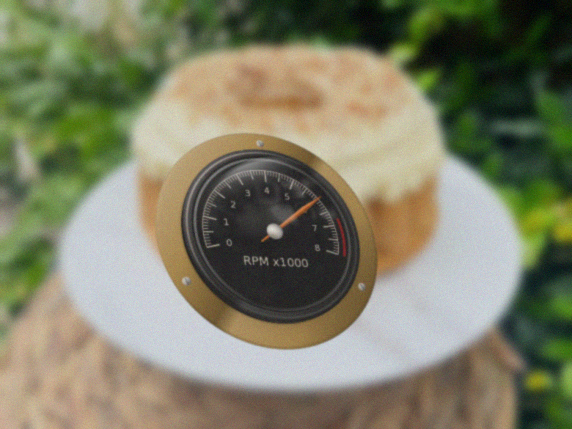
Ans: **6000** rpm
